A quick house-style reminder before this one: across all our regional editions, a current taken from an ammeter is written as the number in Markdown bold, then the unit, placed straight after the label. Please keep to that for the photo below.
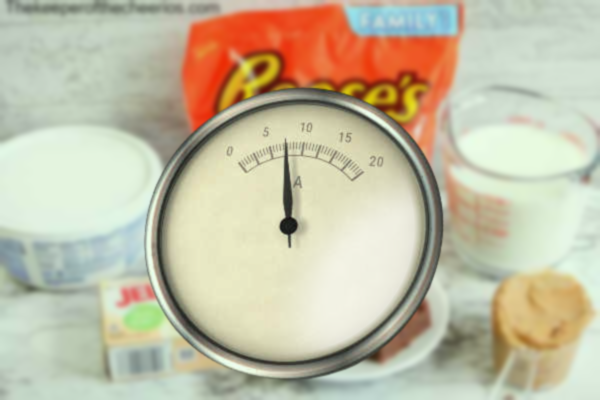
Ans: **7.5** A
